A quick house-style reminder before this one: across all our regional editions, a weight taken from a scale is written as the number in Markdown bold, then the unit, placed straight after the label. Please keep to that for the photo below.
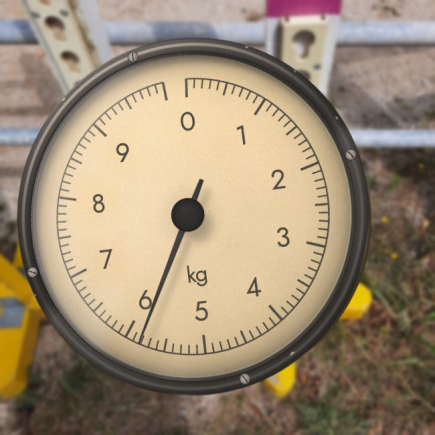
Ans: **5.8** kg
